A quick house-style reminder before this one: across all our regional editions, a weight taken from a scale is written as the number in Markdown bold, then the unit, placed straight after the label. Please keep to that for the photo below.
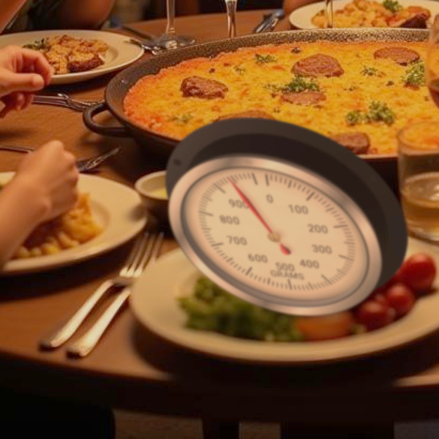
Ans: **950** g
